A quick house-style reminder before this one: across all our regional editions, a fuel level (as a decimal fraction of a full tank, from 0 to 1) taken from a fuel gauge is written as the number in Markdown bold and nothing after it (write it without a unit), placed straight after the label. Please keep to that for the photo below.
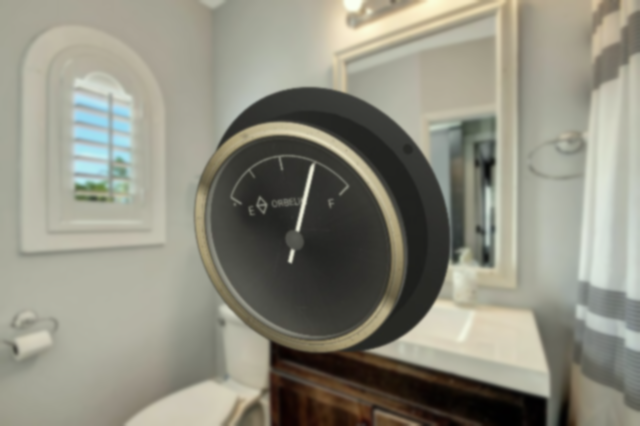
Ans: **0.75**
